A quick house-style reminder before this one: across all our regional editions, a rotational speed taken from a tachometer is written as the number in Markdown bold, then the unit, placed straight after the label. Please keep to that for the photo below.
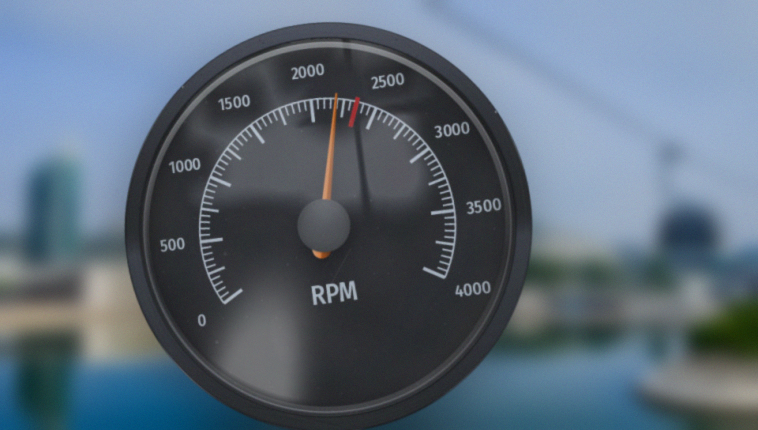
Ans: **2200** rpm
